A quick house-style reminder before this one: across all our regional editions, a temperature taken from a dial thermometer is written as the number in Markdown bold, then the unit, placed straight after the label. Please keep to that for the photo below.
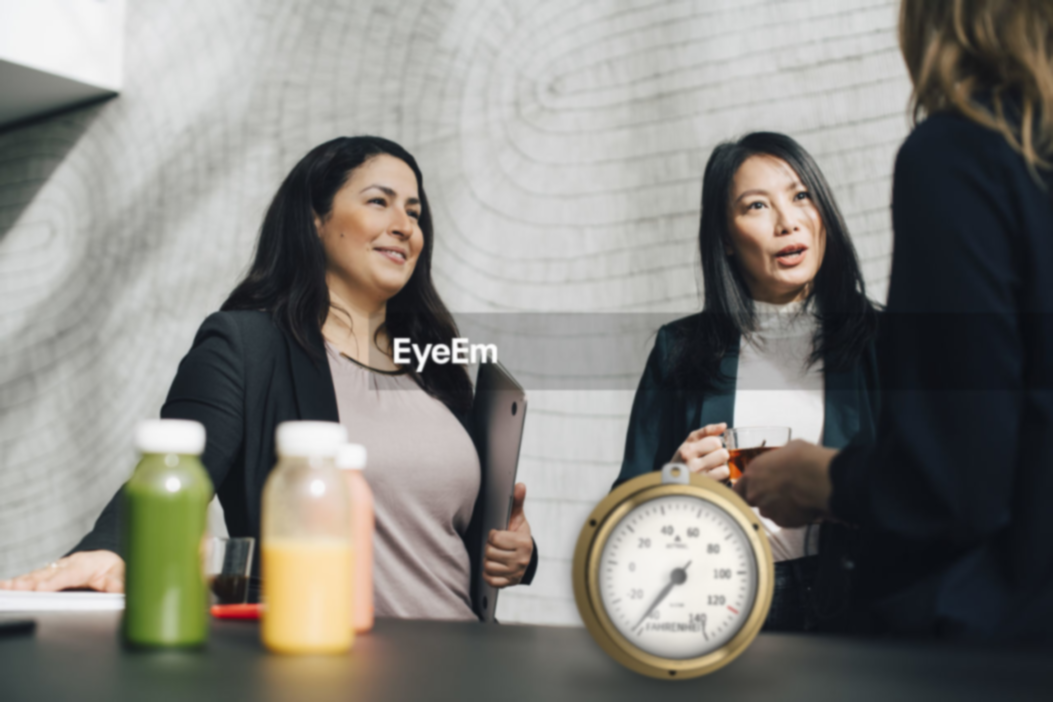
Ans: **-36** °F
